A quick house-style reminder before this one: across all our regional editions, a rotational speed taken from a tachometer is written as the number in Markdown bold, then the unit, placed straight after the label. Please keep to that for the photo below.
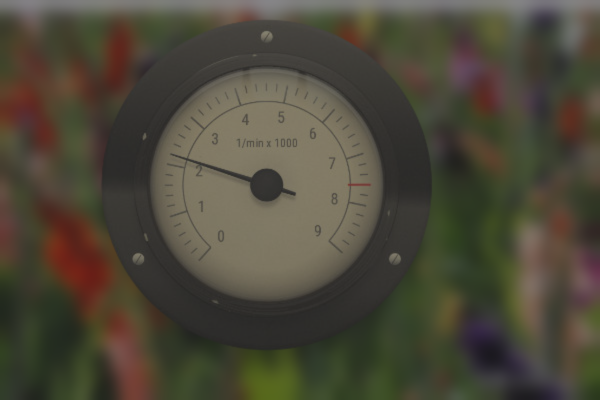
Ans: **2200** rpm
